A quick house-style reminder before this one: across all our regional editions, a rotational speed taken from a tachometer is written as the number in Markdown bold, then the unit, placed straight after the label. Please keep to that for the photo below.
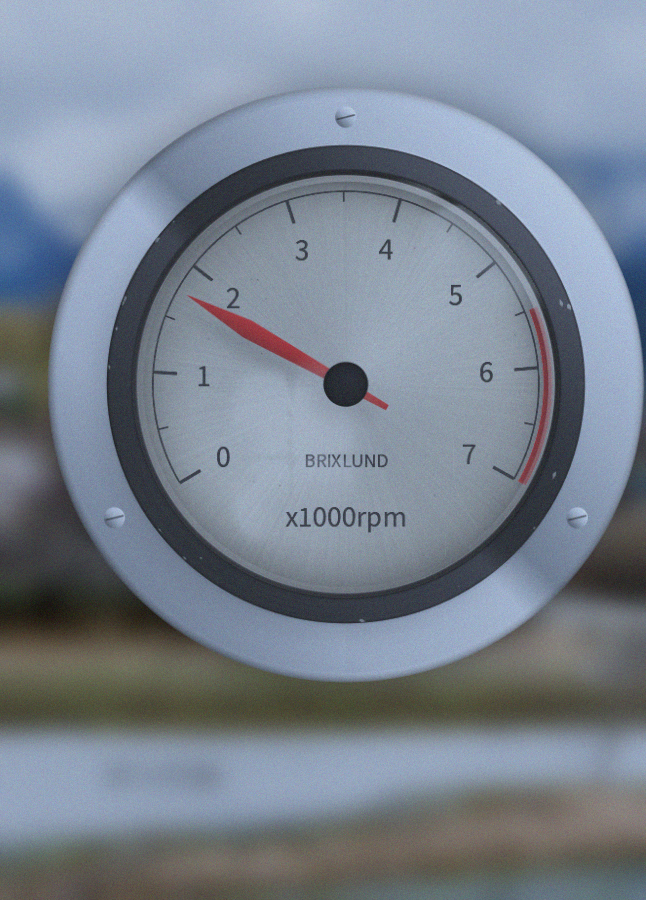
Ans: **1750** rpm
